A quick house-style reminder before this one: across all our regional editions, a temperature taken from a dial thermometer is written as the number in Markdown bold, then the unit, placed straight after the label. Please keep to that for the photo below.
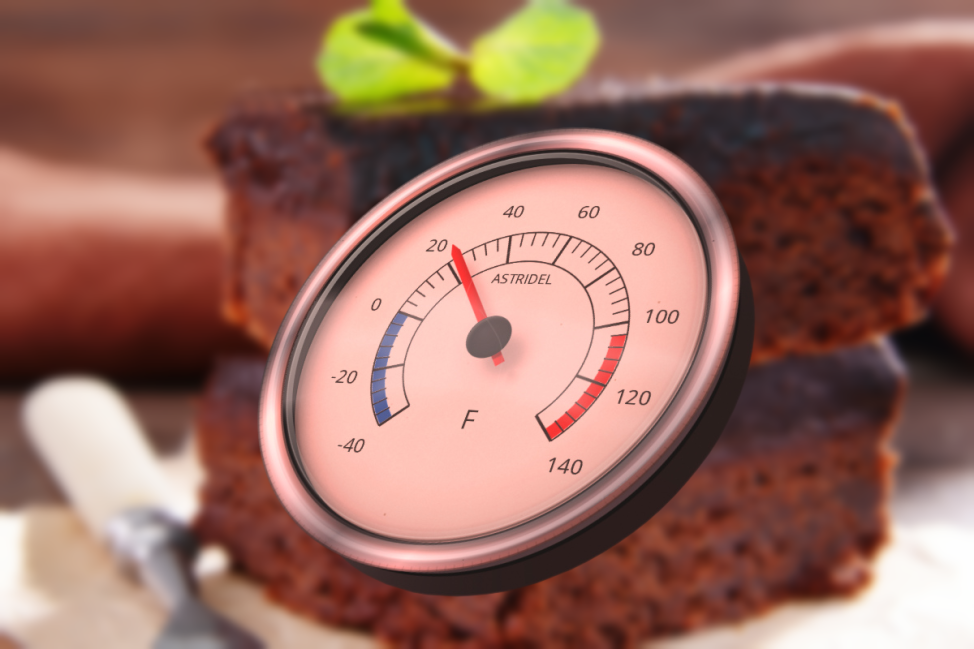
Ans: **24** °F
